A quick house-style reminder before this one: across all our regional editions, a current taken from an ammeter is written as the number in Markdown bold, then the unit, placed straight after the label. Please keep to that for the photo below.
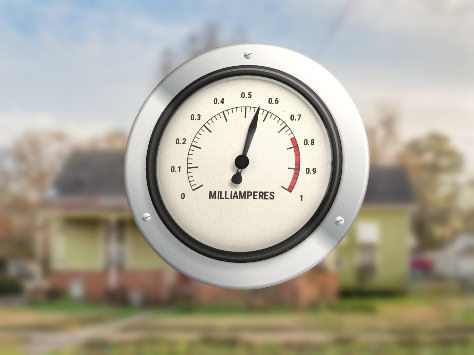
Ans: **0.56** mA
